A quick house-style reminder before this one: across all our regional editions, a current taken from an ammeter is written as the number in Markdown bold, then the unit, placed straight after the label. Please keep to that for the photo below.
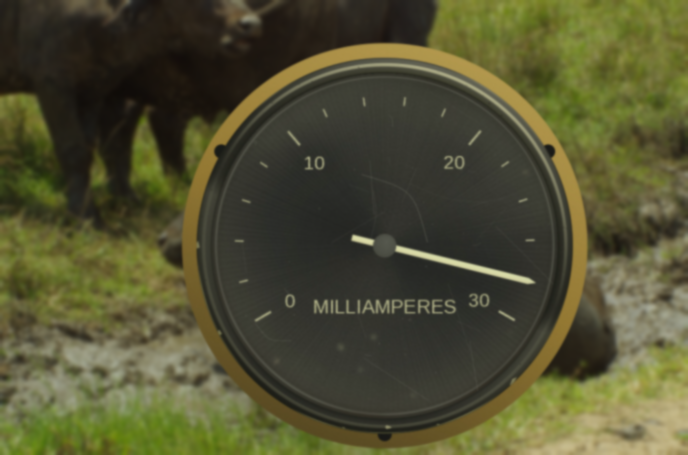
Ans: **28** mA
